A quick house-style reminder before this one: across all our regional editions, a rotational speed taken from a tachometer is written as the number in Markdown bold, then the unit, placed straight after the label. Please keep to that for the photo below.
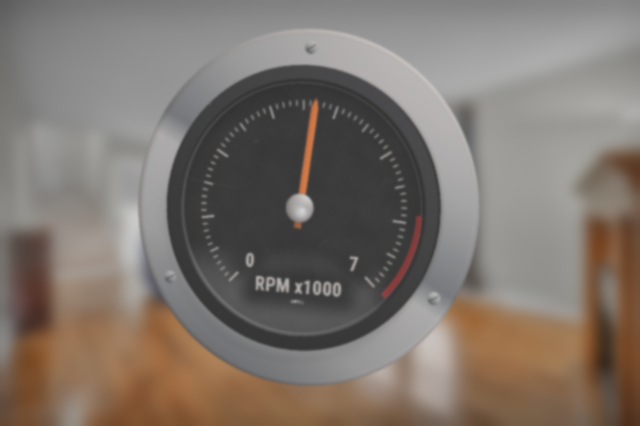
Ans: **3700** rpm
